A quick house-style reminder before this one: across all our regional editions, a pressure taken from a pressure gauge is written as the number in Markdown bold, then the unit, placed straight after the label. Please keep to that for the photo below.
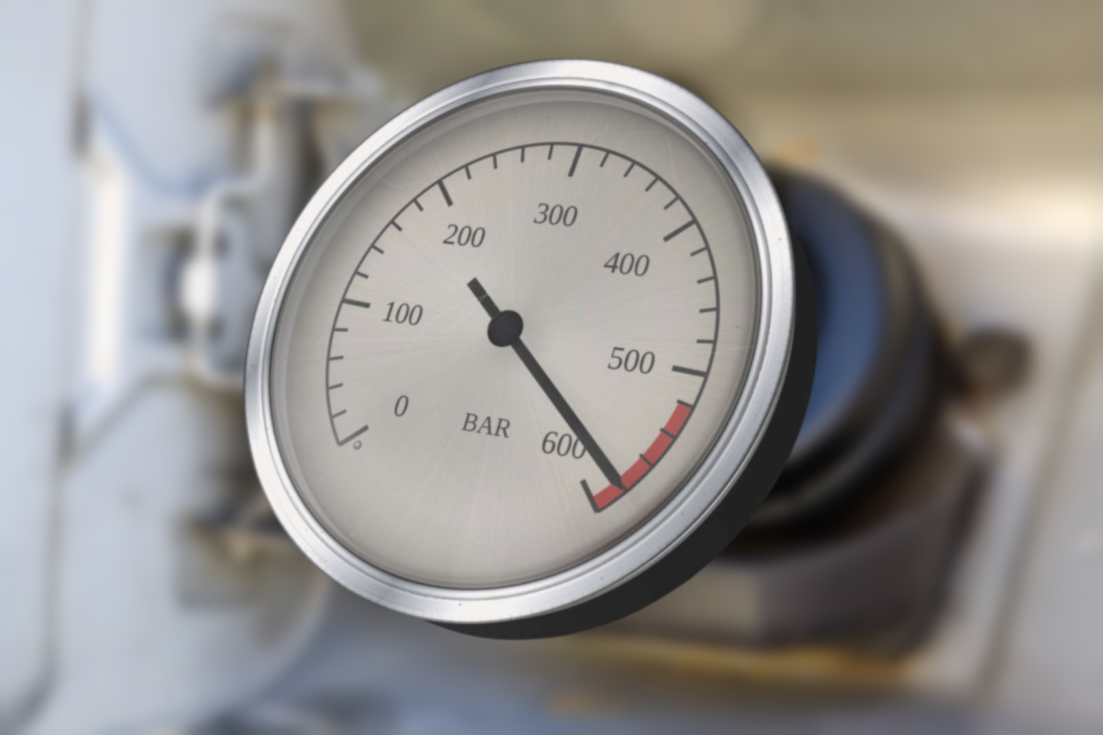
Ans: **580** bar
